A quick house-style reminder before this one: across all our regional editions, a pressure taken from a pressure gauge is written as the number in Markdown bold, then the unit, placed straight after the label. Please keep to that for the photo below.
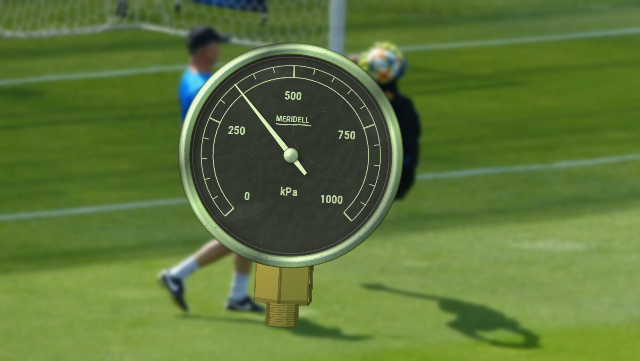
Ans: **350** kPa
